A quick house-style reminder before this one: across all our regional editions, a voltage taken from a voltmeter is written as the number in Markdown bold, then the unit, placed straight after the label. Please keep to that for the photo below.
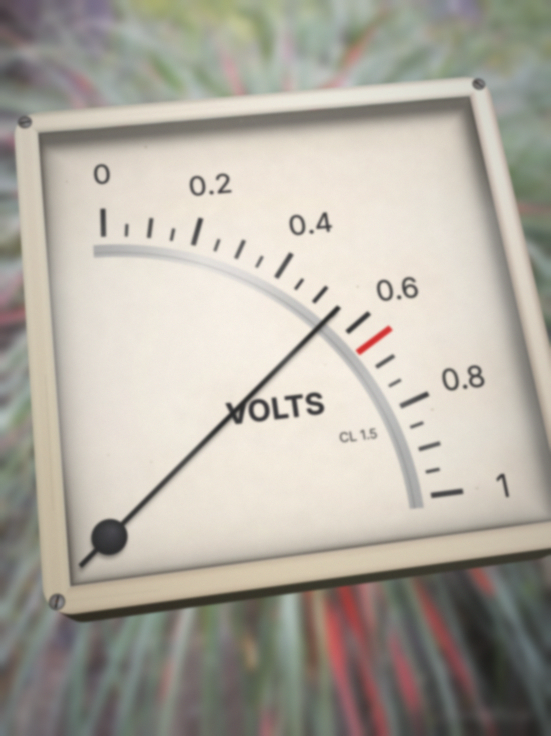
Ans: **0.55** V
